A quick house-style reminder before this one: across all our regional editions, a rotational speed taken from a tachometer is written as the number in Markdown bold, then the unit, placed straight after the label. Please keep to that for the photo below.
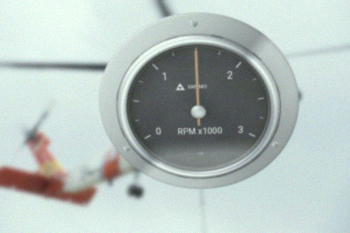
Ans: **1500** rpm
